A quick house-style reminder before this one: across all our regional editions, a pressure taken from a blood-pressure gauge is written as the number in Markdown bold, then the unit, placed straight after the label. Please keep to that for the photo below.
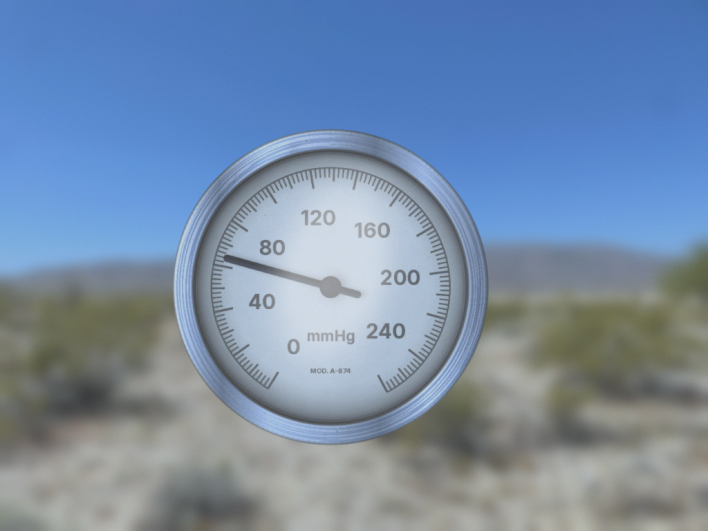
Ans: **64** mmHg
